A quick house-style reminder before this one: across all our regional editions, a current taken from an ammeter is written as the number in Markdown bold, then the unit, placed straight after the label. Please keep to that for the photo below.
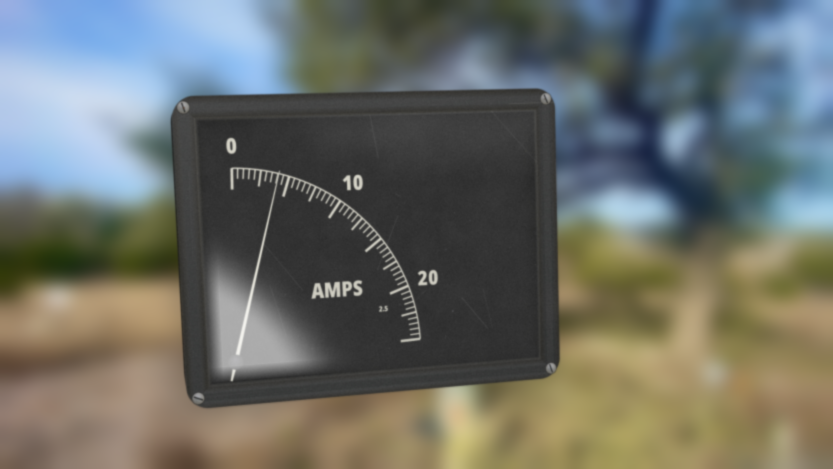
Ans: **4** A
